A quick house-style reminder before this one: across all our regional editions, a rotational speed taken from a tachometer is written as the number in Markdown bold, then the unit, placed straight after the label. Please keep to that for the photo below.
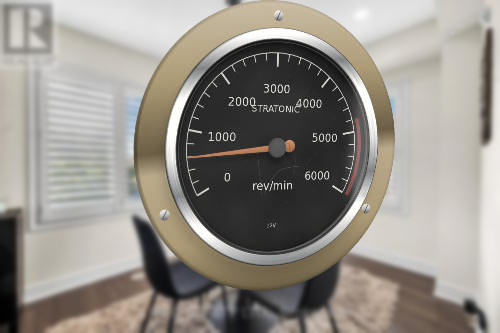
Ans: **600** rpm
